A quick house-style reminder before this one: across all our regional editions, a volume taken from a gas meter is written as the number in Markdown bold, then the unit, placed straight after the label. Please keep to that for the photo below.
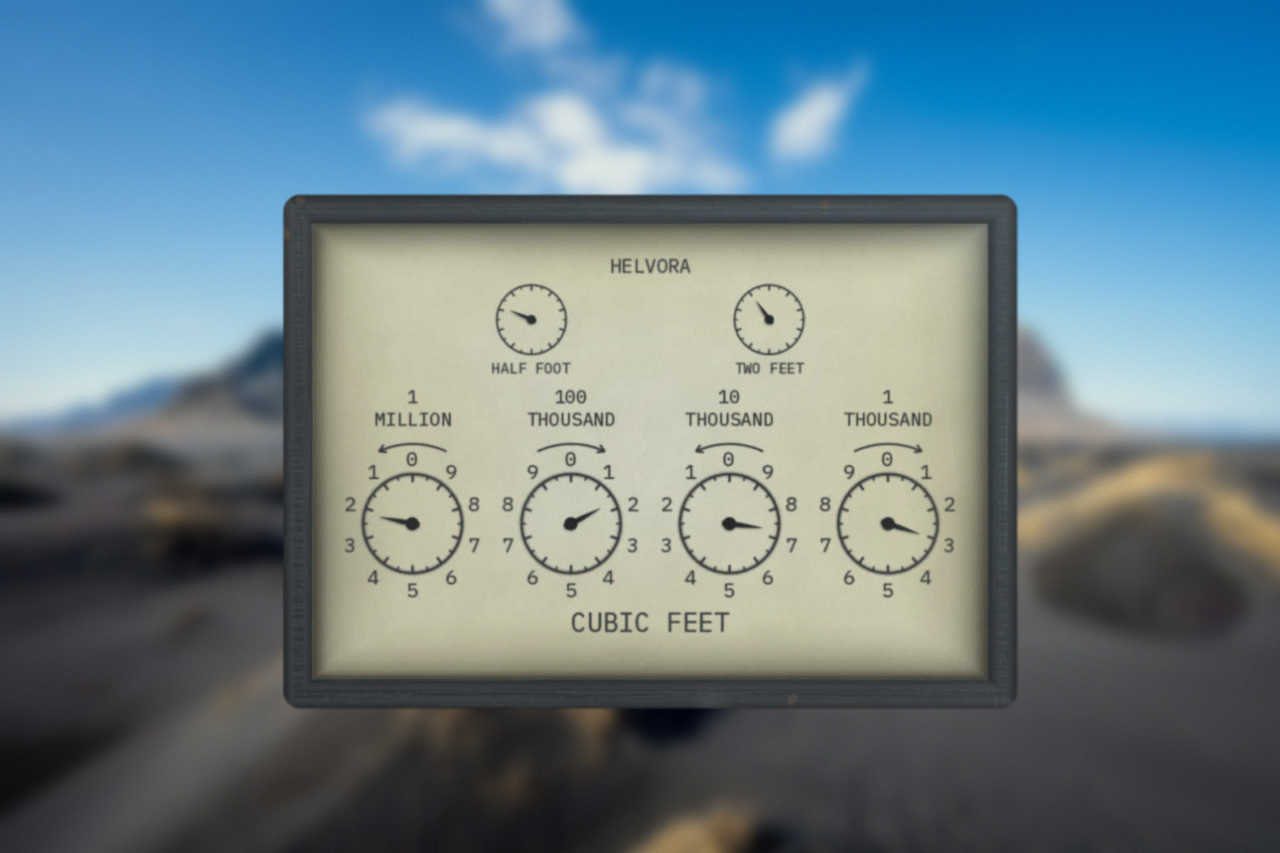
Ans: **217300** ft³
